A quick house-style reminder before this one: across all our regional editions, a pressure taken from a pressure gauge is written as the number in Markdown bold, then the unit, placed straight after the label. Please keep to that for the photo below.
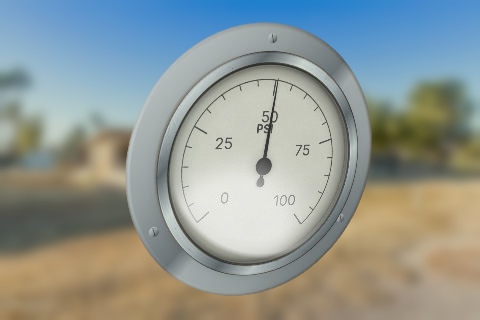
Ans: **50** psi
